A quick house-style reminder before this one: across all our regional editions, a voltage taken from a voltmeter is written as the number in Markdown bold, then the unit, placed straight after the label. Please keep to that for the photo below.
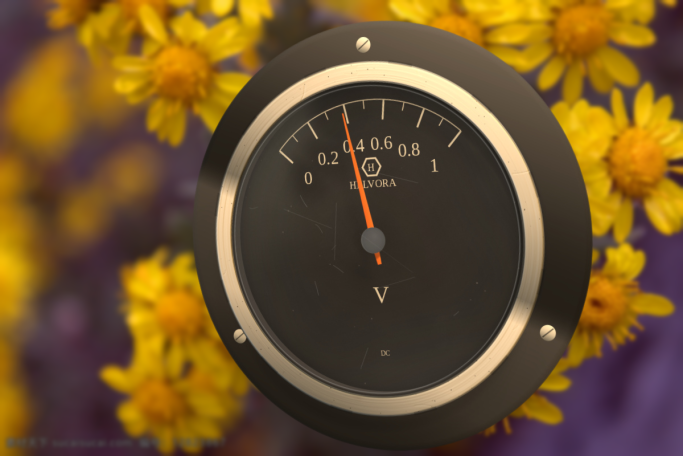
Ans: **0.4** V
